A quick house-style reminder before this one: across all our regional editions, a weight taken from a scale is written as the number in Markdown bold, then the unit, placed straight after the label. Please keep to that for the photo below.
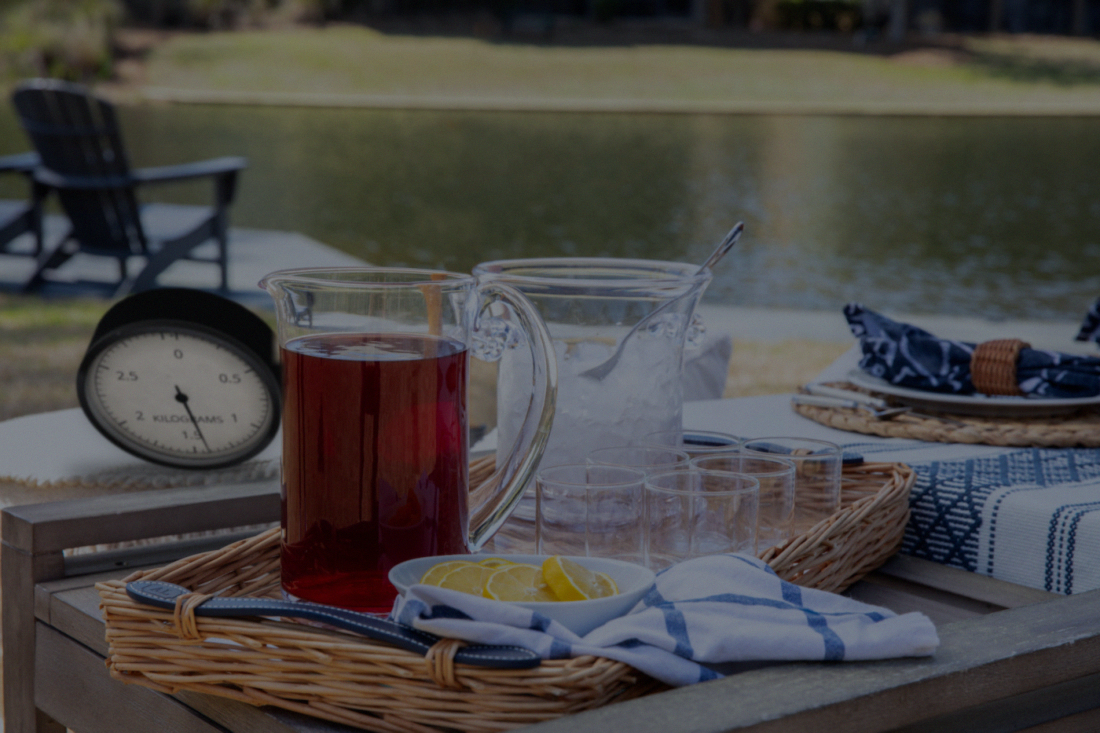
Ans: **1.4** kg
